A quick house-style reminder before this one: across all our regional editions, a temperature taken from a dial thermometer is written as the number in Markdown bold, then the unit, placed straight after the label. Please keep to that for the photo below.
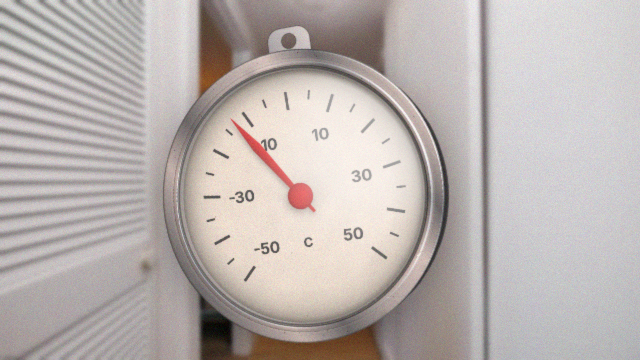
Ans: **-12.5** °C
